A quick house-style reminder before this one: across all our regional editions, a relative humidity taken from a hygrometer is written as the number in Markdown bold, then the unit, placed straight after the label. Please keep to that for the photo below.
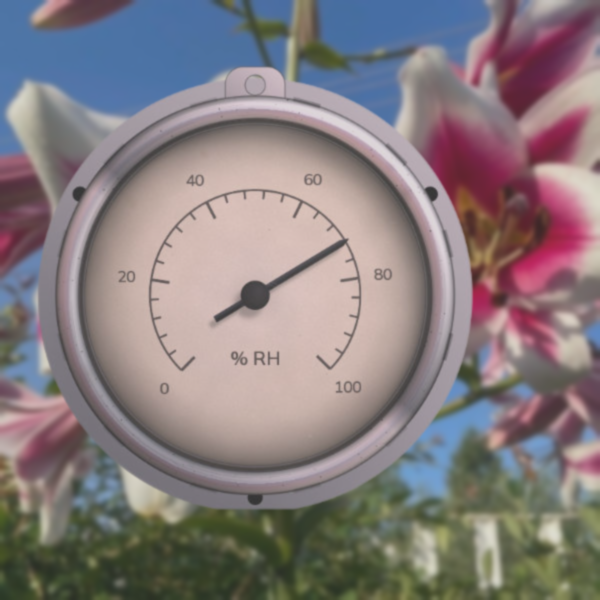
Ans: **72** %
